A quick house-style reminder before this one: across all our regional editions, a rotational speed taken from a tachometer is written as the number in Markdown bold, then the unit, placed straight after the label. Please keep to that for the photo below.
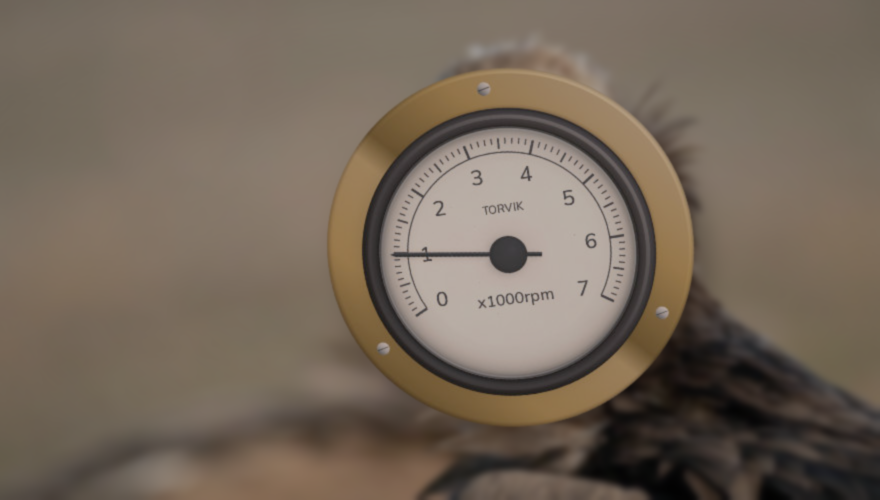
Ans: **1000** rpm
